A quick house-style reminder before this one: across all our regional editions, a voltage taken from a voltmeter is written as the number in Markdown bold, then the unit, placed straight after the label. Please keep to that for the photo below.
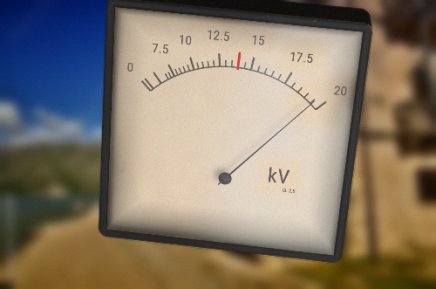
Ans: **19.5** kV
